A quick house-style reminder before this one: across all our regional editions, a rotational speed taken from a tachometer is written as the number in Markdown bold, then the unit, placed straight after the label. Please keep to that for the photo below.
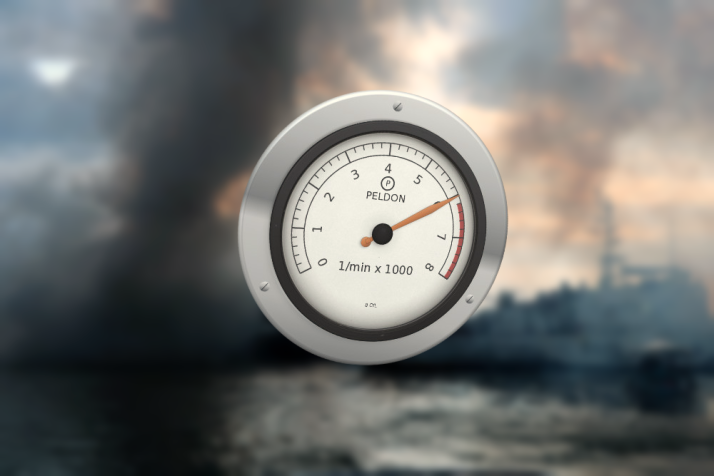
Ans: **6000** rpm
